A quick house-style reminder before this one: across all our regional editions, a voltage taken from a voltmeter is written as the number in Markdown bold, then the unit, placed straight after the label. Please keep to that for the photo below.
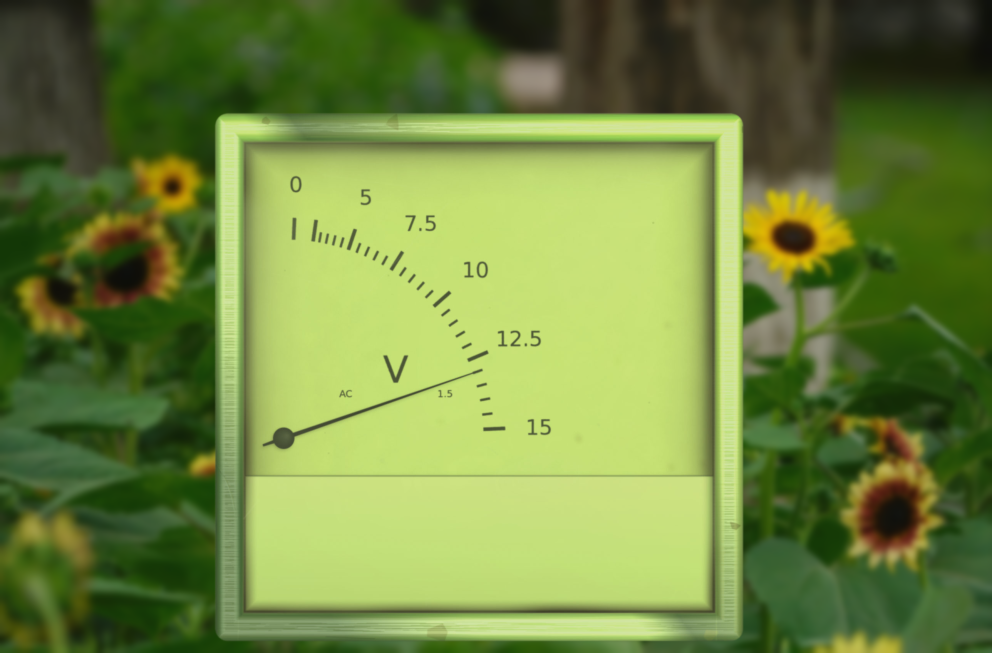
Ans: **13** V
